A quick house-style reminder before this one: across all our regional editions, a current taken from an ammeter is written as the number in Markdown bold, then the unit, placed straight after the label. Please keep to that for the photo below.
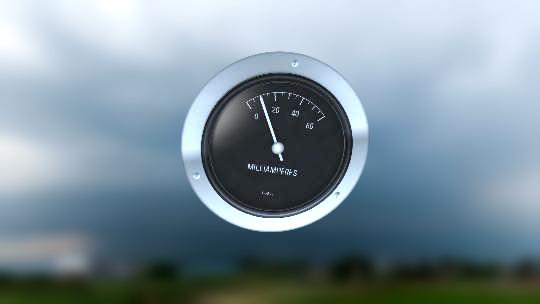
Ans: **10** mA
